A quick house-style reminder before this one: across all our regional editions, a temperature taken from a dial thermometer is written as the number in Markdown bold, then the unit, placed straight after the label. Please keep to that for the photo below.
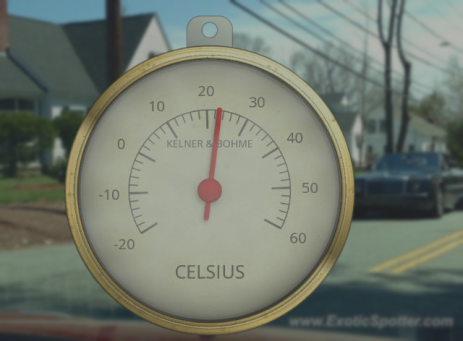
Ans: **23** °C
